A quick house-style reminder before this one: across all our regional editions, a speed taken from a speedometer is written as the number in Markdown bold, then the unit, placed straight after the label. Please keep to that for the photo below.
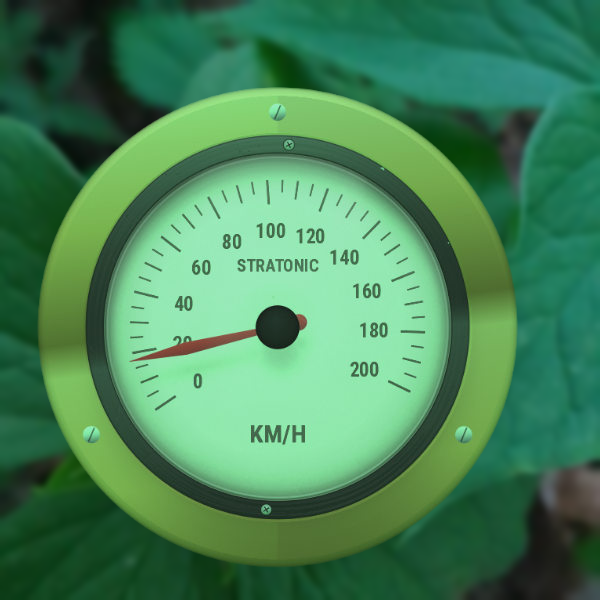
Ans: **17.5** km/h
